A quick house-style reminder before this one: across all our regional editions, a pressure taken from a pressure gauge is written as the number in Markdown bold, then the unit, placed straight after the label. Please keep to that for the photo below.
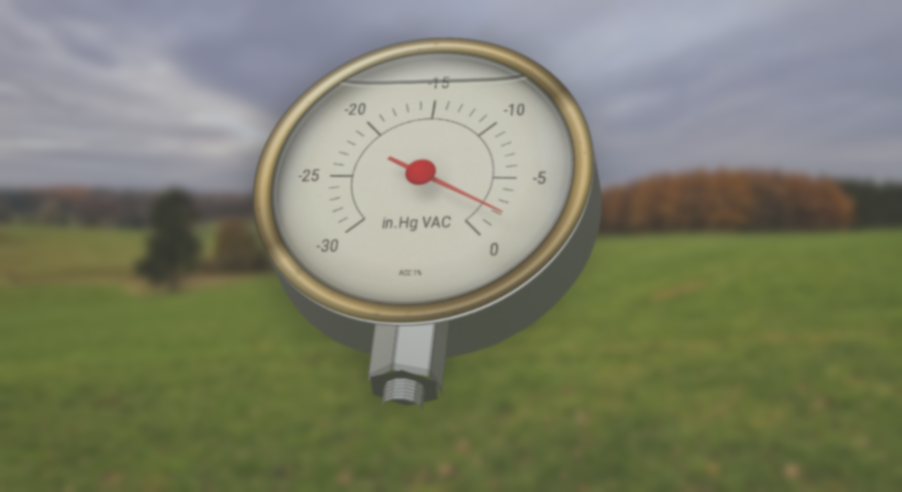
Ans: **-2** inHg
